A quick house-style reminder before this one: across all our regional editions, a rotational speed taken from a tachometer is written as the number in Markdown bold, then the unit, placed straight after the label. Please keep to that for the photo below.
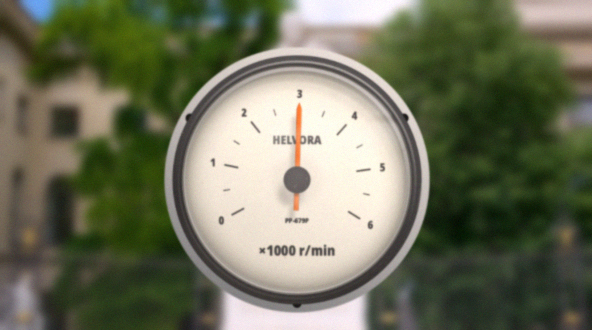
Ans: **3000** rpm
